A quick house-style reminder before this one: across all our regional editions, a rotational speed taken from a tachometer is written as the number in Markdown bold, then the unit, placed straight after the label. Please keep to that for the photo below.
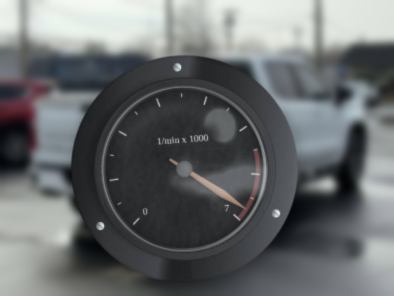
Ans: **6750** rpm
